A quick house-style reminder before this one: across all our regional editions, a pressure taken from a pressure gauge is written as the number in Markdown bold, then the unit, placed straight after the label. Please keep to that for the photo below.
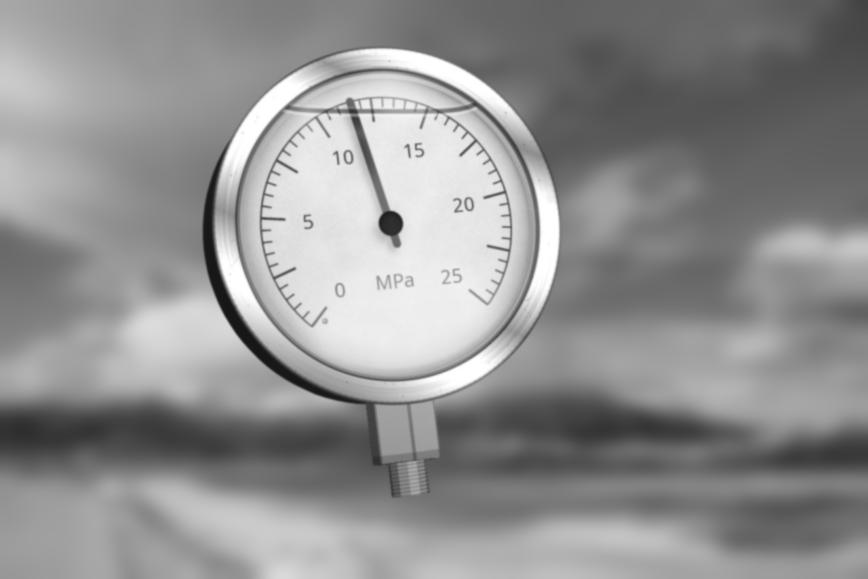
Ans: **11.5** MPa
